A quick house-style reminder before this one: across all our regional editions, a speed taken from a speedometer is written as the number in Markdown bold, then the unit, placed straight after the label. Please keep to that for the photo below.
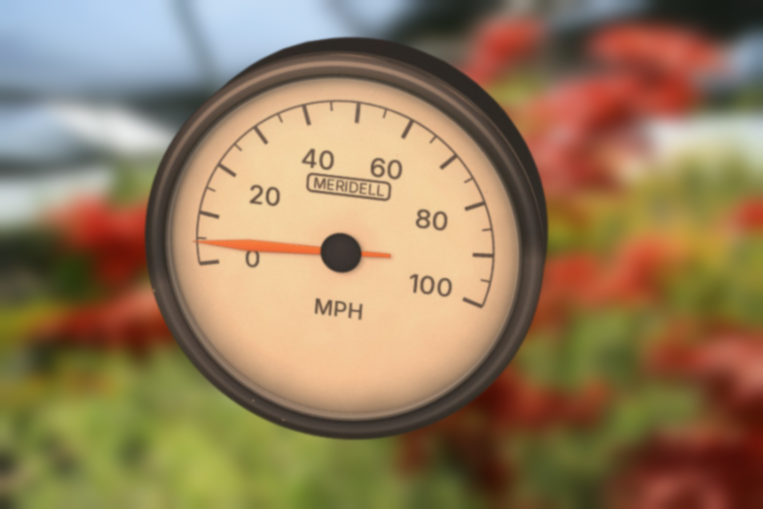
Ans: **5** mph
